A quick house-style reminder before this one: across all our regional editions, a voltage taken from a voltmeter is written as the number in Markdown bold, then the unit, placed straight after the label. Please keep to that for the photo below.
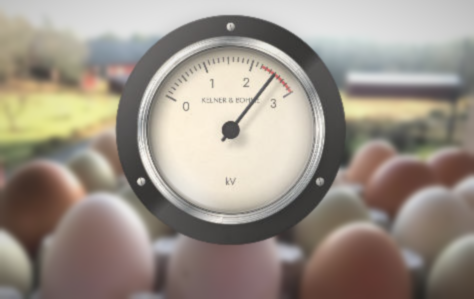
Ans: **2.5** kV
